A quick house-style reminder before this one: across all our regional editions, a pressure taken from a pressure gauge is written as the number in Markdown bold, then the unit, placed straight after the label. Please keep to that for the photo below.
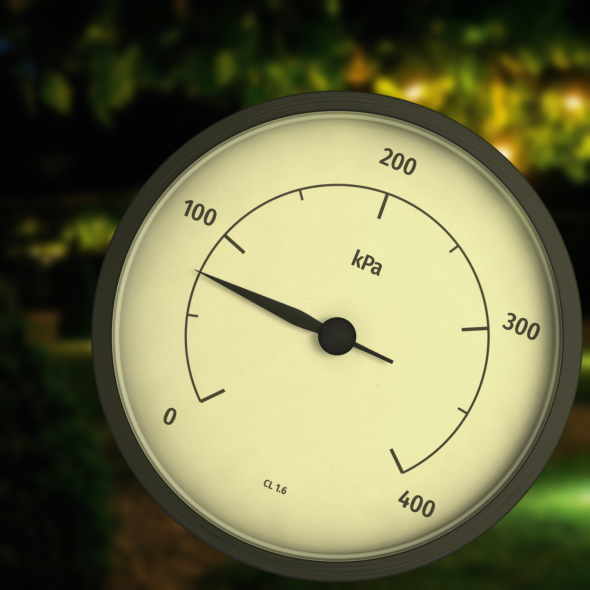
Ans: **75** kPa
